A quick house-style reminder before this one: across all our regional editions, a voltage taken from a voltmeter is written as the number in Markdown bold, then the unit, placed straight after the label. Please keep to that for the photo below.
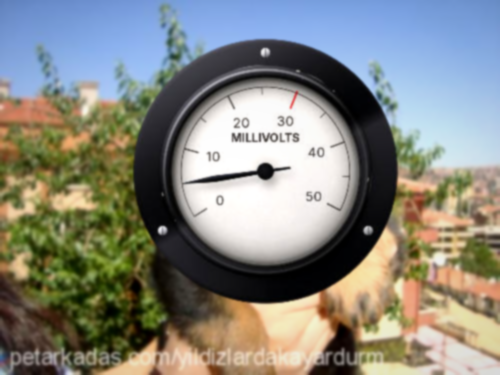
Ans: **5** mV
